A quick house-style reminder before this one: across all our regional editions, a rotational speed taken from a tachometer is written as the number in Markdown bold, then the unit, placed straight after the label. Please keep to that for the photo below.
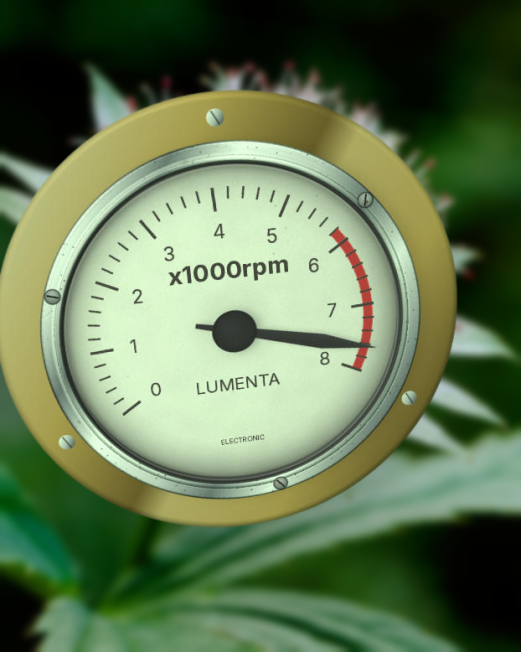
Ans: **7600** rpm
